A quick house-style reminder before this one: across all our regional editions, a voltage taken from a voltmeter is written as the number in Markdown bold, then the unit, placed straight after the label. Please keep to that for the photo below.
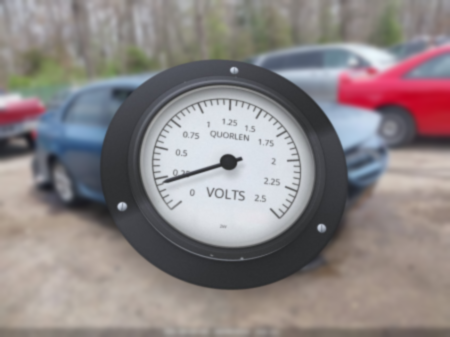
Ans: **0.2** V
